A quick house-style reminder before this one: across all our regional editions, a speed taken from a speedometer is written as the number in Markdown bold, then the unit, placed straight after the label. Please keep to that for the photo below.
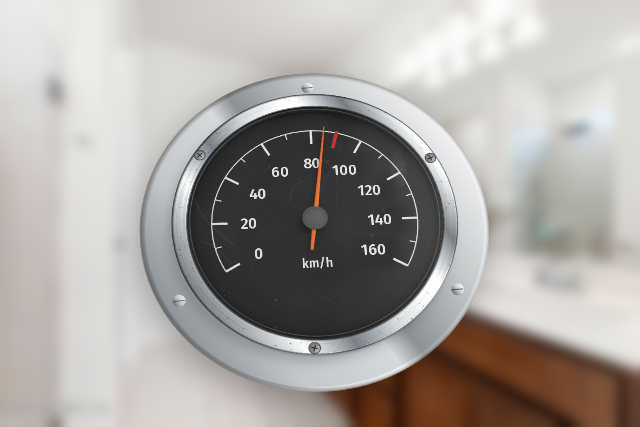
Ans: **85** km/h
